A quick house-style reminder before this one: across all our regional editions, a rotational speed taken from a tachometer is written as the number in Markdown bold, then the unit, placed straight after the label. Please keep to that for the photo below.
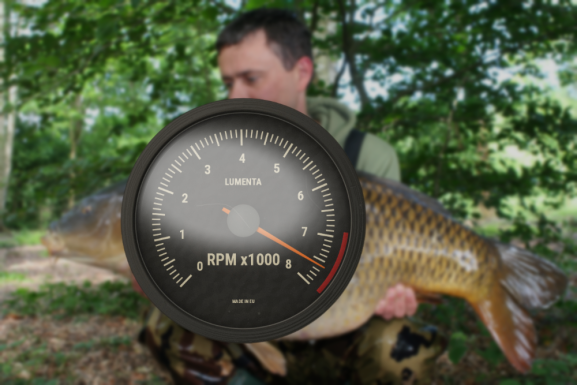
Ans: **7600** rpm
